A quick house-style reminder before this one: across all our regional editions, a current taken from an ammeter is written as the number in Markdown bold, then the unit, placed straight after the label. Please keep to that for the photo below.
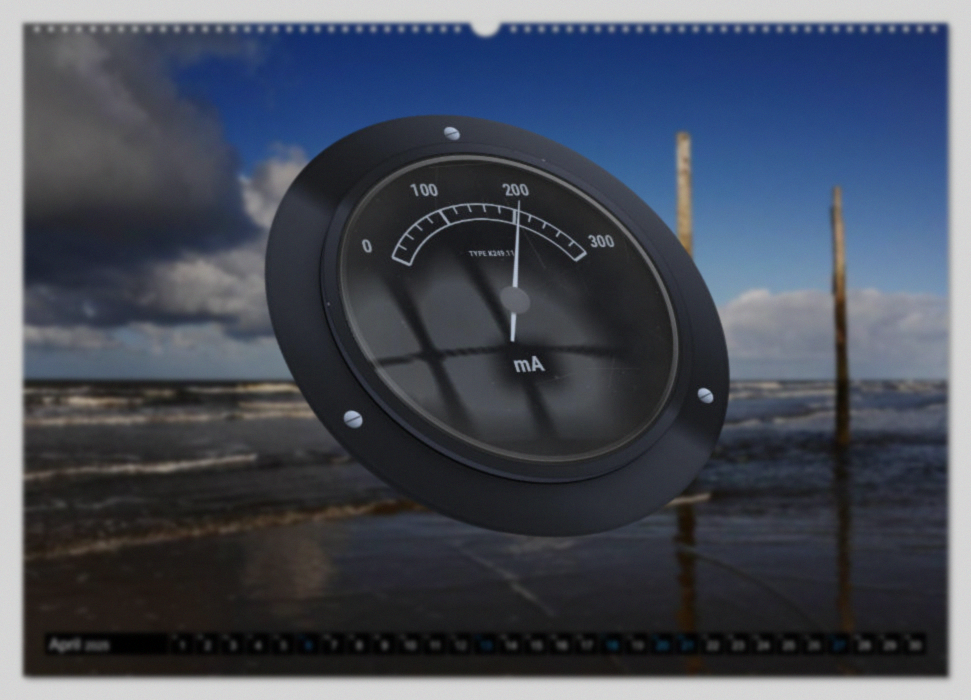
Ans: **200** mA
